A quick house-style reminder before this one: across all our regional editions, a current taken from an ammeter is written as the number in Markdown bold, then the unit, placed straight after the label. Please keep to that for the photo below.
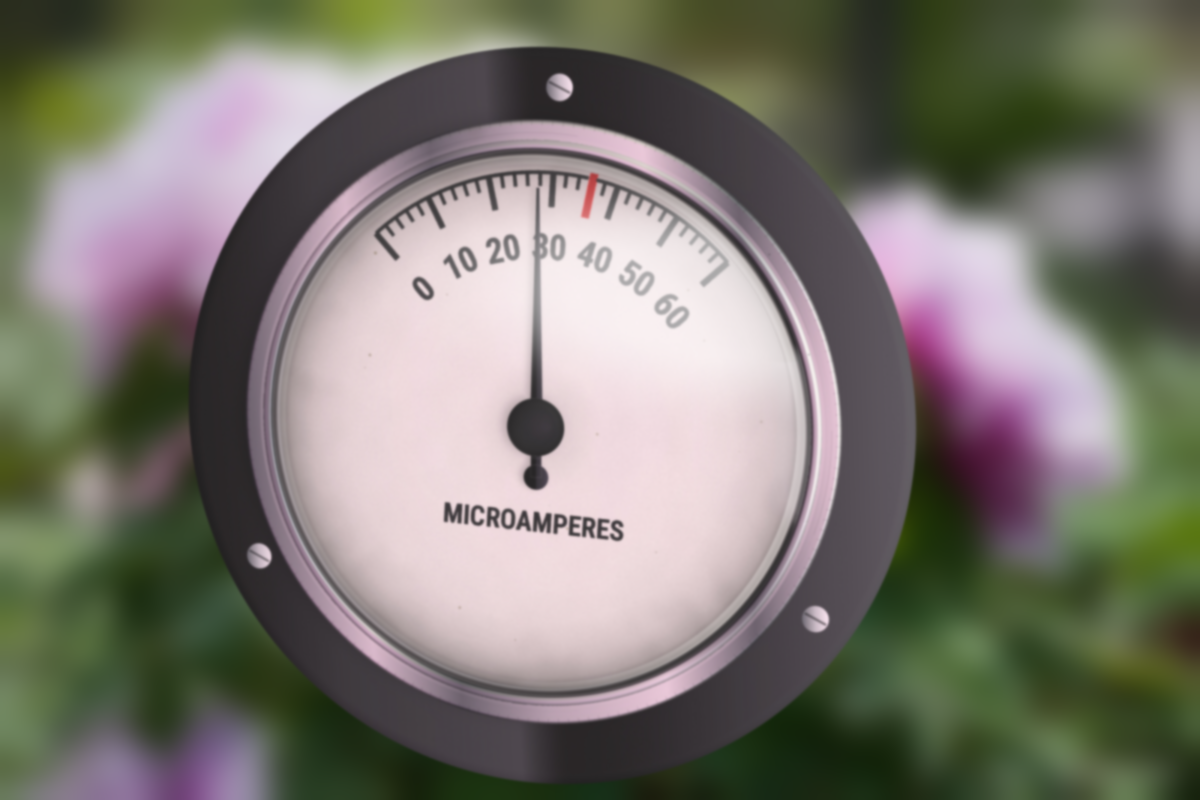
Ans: **28** µA
